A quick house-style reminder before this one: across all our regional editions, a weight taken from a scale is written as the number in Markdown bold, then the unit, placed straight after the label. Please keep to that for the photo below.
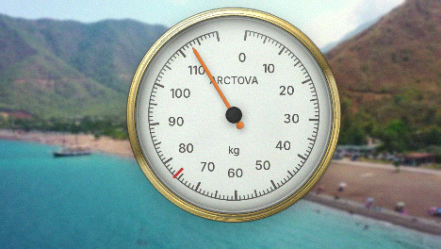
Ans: **113** kg
